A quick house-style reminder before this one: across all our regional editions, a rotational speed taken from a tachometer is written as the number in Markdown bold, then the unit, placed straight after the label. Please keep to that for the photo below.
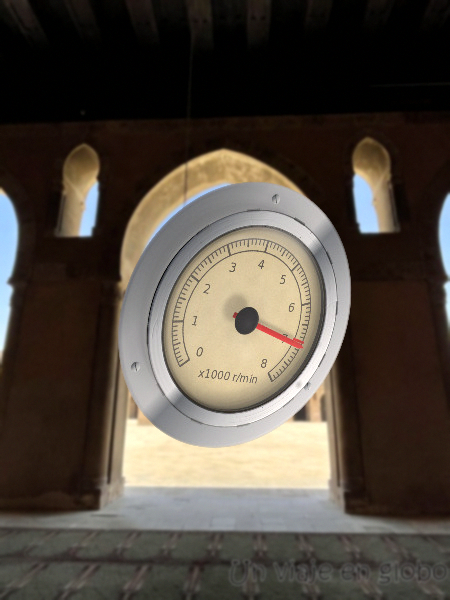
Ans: **7000** rpm
